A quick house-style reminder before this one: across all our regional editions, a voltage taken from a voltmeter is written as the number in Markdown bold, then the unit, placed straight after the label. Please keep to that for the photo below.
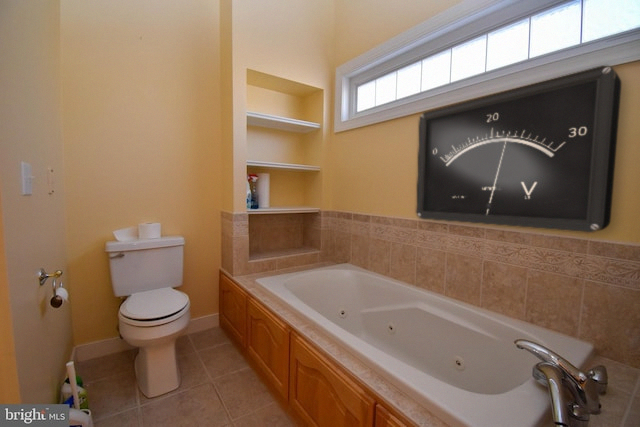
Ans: **23** V
